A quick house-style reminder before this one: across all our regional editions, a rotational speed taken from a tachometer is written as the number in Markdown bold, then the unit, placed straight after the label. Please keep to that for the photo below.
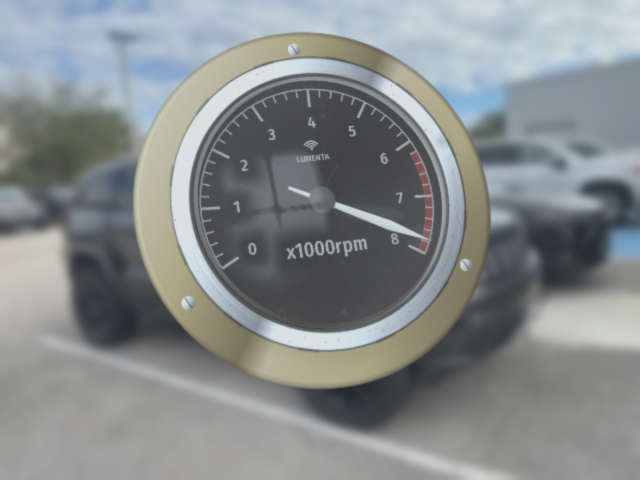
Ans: **7800** rpm
